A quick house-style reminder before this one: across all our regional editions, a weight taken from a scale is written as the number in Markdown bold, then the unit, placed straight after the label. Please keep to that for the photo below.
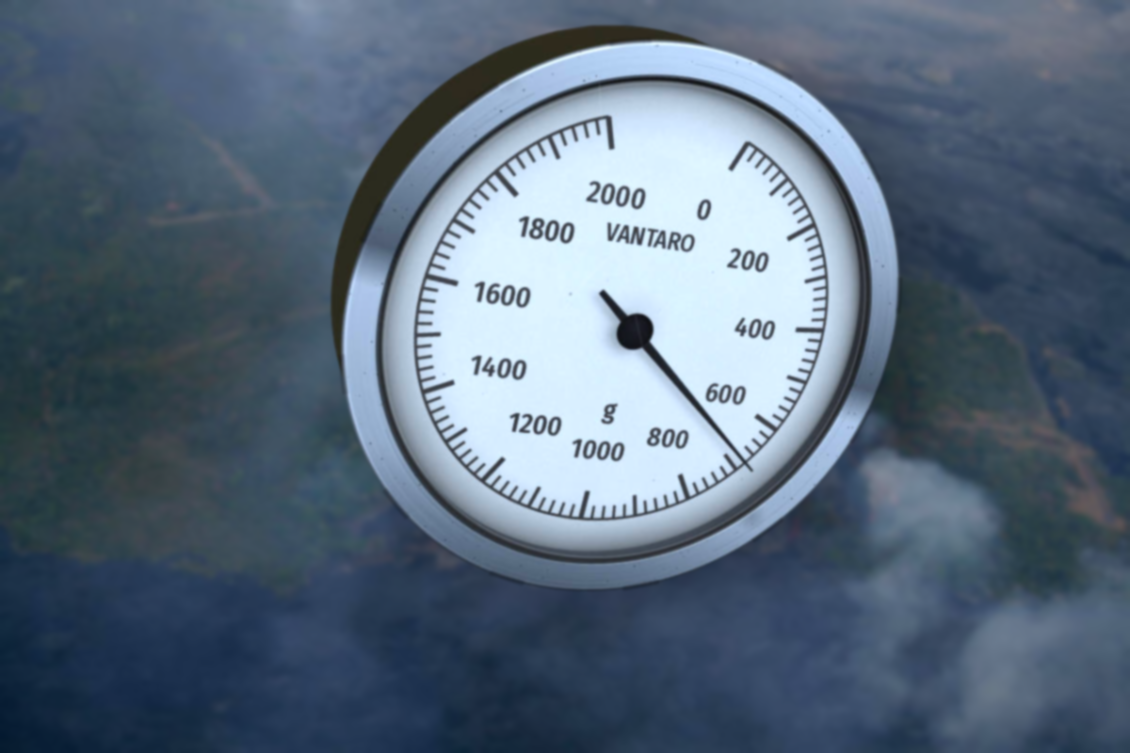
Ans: **680** g
